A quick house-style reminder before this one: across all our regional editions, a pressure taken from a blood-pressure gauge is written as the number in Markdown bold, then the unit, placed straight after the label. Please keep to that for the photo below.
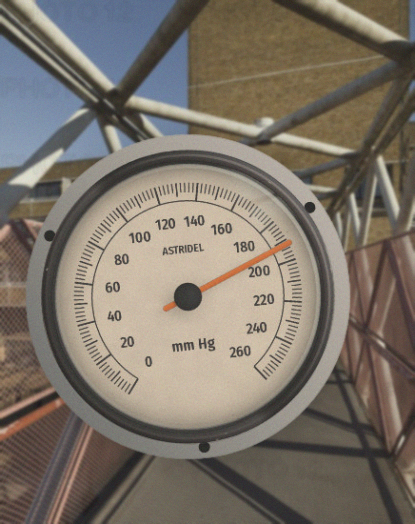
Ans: **192** mmHg
